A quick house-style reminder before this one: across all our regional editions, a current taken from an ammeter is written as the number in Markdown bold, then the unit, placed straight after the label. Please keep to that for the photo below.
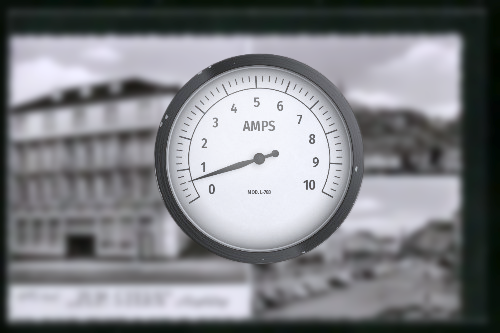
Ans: **0.6** A
